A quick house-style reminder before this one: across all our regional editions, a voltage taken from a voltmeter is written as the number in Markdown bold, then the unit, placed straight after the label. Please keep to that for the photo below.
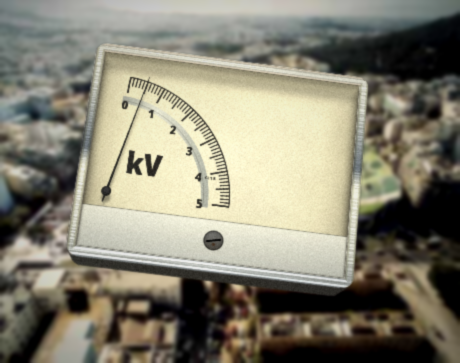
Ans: **0.5** kV
